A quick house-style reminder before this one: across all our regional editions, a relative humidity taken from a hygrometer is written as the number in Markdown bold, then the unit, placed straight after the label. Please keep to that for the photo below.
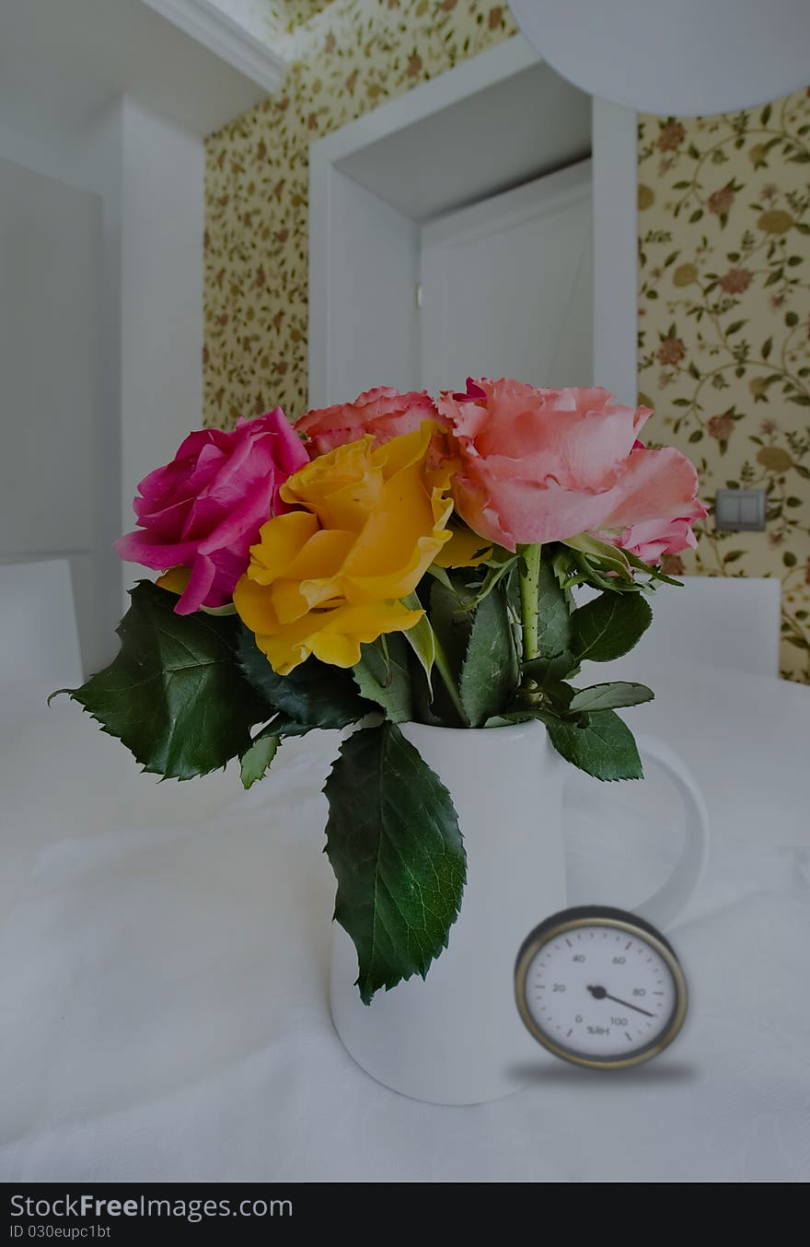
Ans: **88** %
